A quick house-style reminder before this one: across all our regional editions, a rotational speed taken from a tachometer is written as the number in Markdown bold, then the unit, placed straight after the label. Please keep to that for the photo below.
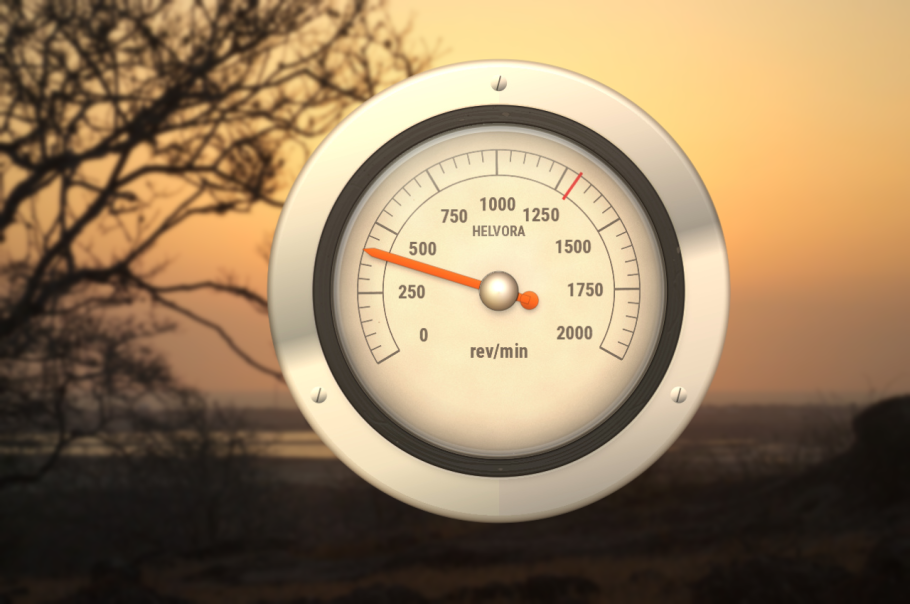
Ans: **400** rpm
